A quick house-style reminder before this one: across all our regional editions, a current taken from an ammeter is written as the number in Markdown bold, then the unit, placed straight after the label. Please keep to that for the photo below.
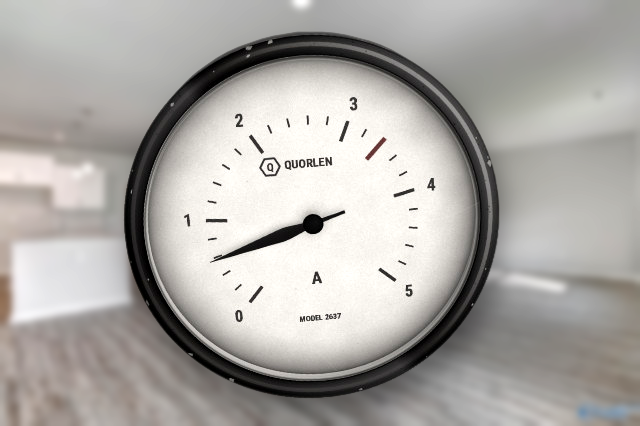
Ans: **0.6** A
